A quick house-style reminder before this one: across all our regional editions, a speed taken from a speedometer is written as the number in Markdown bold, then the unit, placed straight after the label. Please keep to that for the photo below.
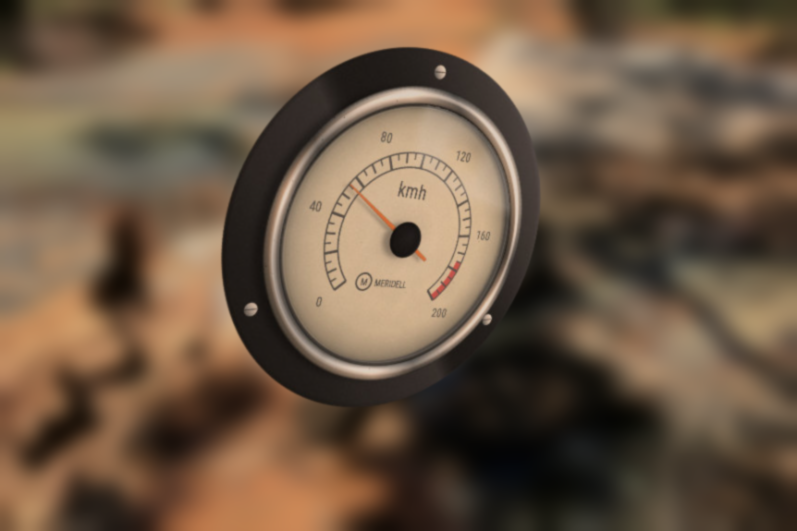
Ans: **55** km/h
